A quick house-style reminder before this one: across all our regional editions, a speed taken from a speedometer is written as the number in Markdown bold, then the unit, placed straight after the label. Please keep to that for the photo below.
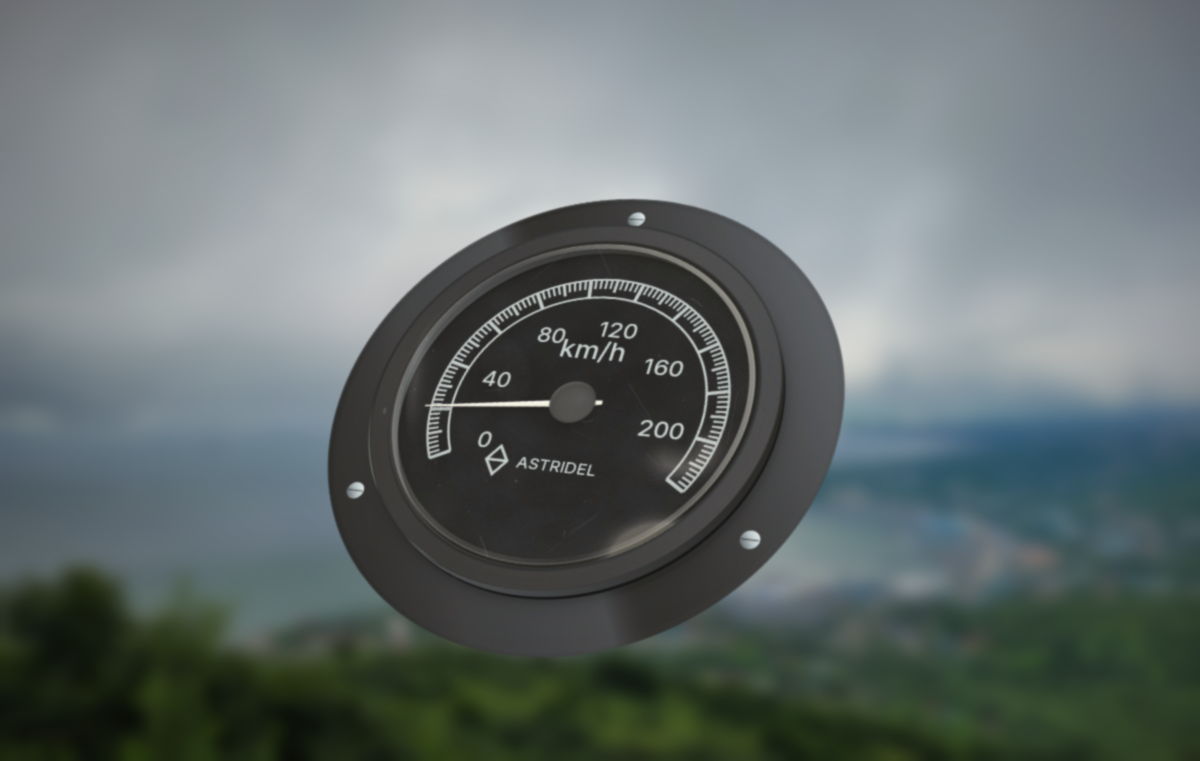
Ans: **20** km/h
